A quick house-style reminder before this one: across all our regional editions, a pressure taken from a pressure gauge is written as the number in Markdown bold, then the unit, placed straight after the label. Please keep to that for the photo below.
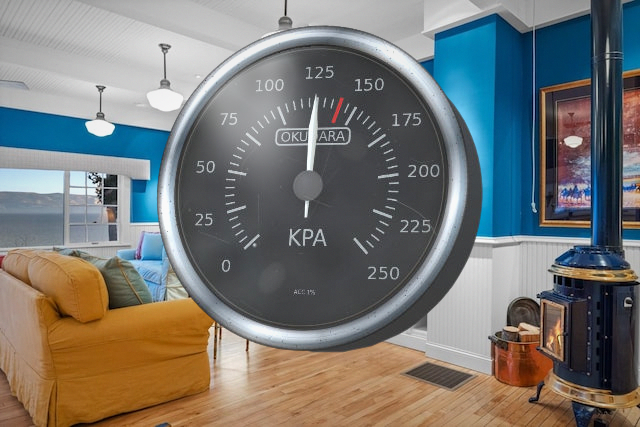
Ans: **125** kPa
